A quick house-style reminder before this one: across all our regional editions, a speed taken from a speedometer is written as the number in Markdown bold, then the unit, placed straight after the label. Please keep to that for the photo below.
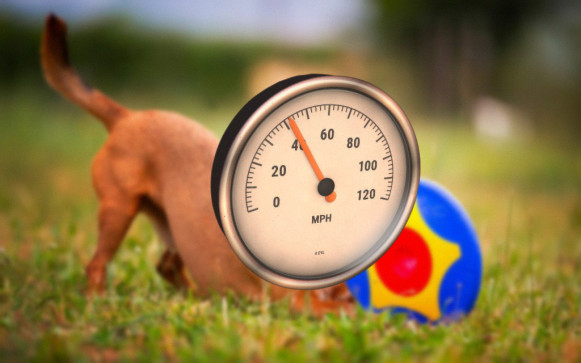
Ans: **42** mph
